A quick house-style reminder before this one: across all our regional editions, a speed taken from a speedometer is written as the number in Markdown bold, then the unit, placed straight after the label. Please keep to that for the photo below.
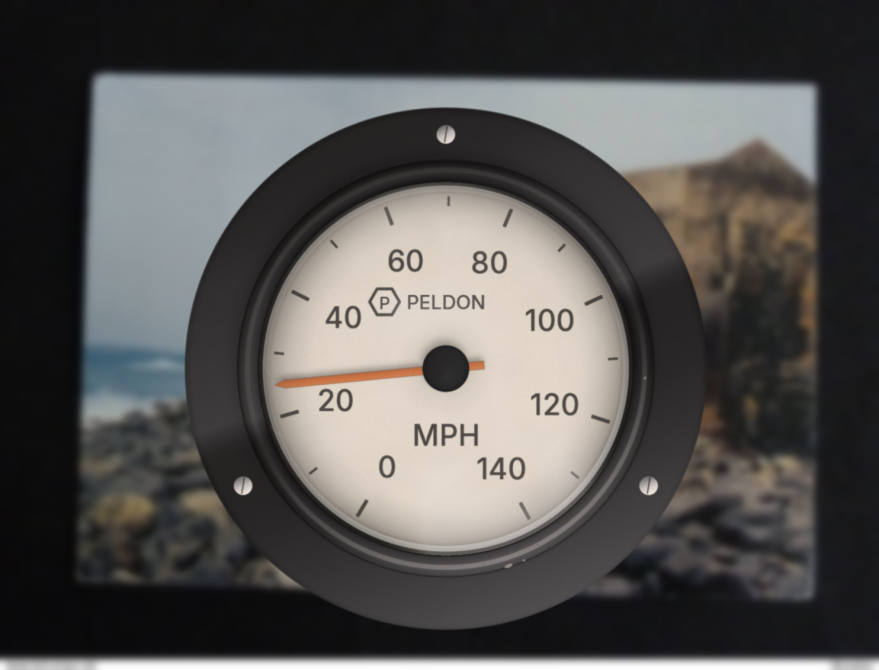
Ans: **25** mph
